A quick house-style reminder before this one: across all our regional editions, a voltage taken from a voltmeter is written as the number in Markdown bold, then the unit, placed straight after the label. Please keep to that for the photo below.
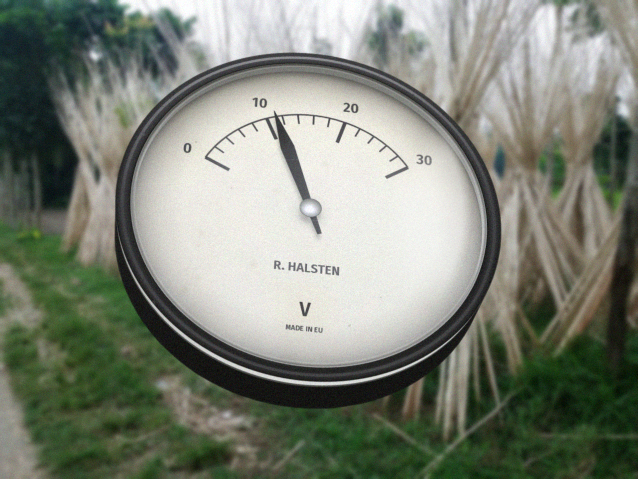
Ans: **11** V
